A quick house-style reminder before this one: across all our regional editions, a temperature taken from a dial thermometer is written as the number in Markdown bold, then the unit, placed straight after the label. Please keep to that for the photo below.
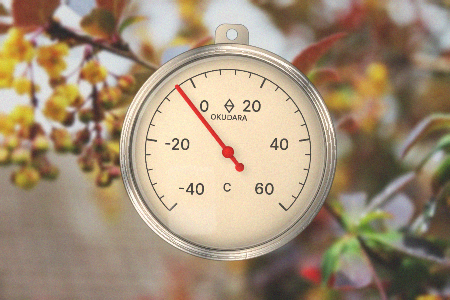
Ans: **-4** °C
